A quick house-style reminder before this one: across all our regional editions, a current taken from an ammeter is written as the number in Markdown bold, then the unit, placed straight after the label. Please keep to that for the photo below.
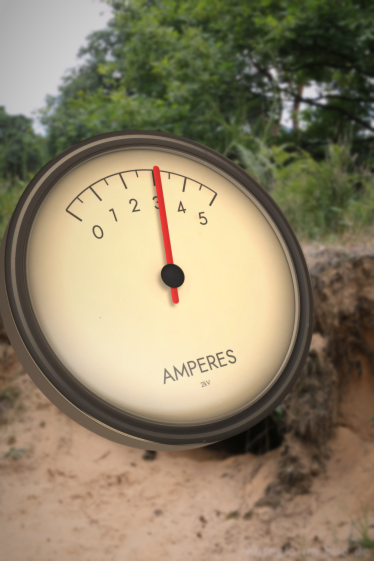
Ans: **3** A
